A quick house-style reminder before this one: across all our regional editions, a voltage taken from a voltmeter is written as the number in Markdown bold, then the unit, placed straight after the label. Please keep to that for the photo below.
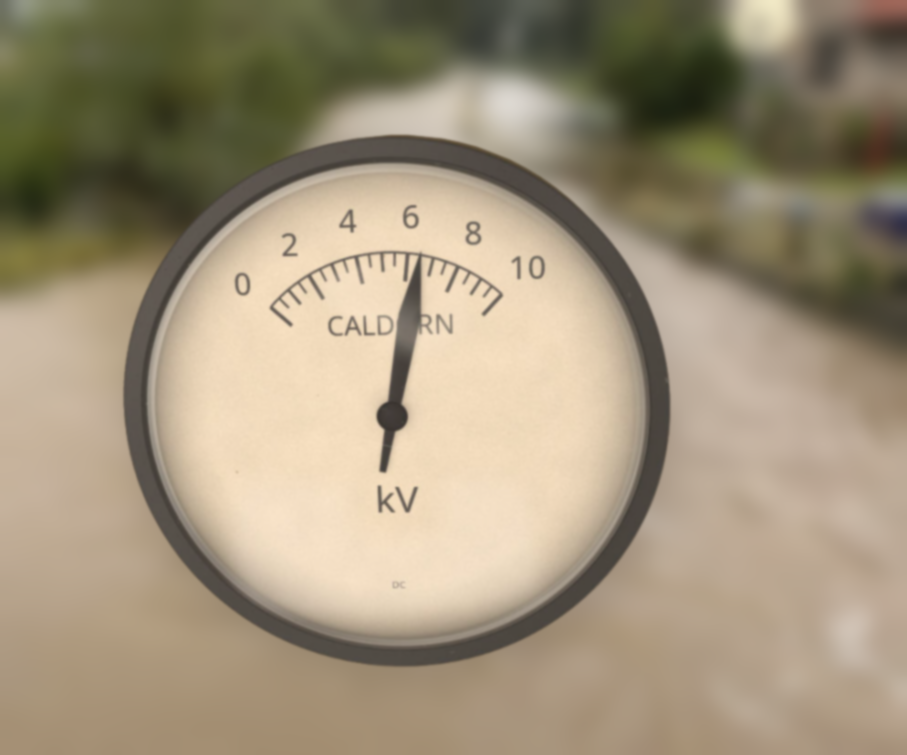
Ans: **6.5** kV
